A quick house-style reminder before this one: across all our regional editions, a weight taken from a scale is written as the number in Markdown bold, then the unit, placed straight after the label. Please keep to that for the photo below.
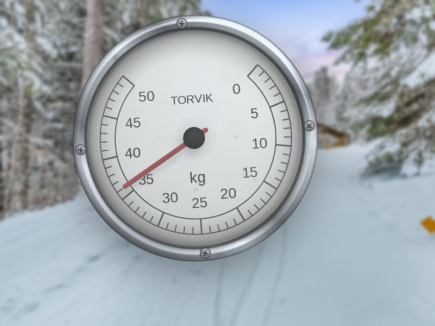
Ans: **36** kg
